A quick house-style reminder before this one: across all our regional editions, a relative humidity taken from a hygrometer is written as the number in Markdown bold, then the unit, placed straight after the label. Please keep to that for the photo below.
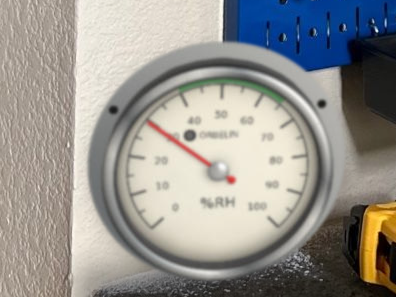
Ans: **30** %
